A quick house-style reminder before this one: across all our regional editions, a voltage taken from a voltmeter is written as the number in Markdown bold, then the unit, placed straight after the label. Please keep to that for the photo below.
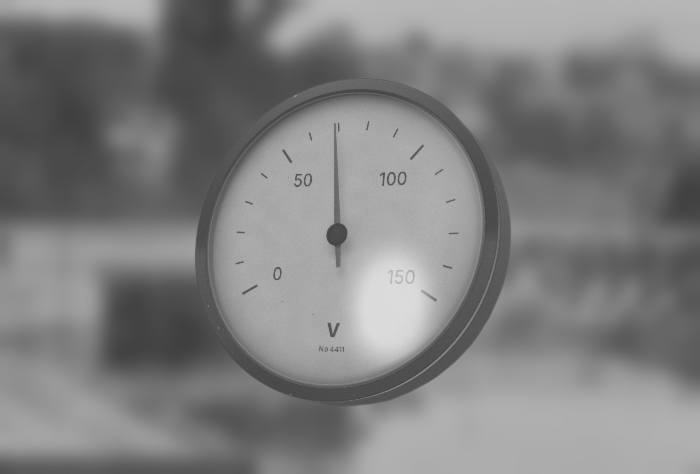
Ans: **70** V
